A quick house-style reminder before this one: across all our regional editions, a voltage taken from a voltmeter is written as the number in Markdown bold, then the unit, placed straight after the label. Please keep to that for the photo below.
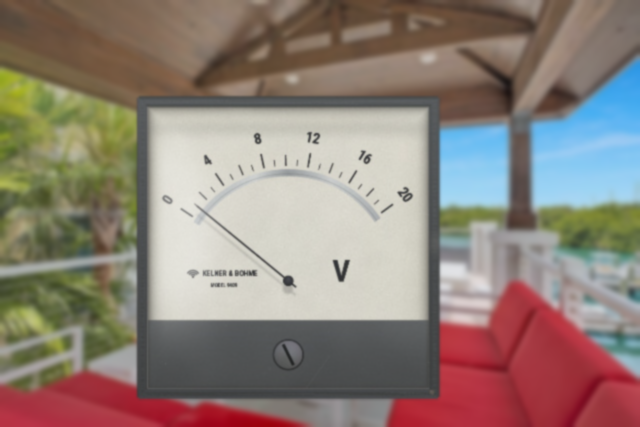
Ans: **1** V
